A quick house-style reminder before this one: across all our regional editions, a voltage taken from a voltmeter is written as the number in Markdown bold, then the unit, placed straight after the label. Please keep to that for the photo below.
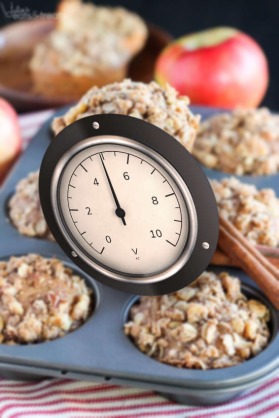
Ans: **5** V
